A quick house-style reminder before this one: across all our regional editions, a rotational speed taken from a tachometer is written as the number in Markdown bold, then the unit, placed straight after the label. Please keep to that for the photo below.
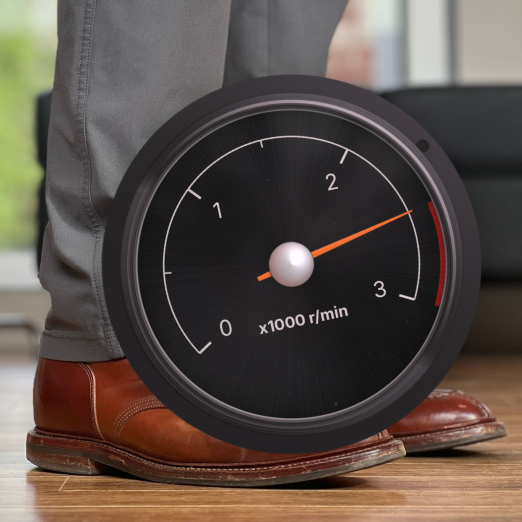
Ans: **2500** rpm
